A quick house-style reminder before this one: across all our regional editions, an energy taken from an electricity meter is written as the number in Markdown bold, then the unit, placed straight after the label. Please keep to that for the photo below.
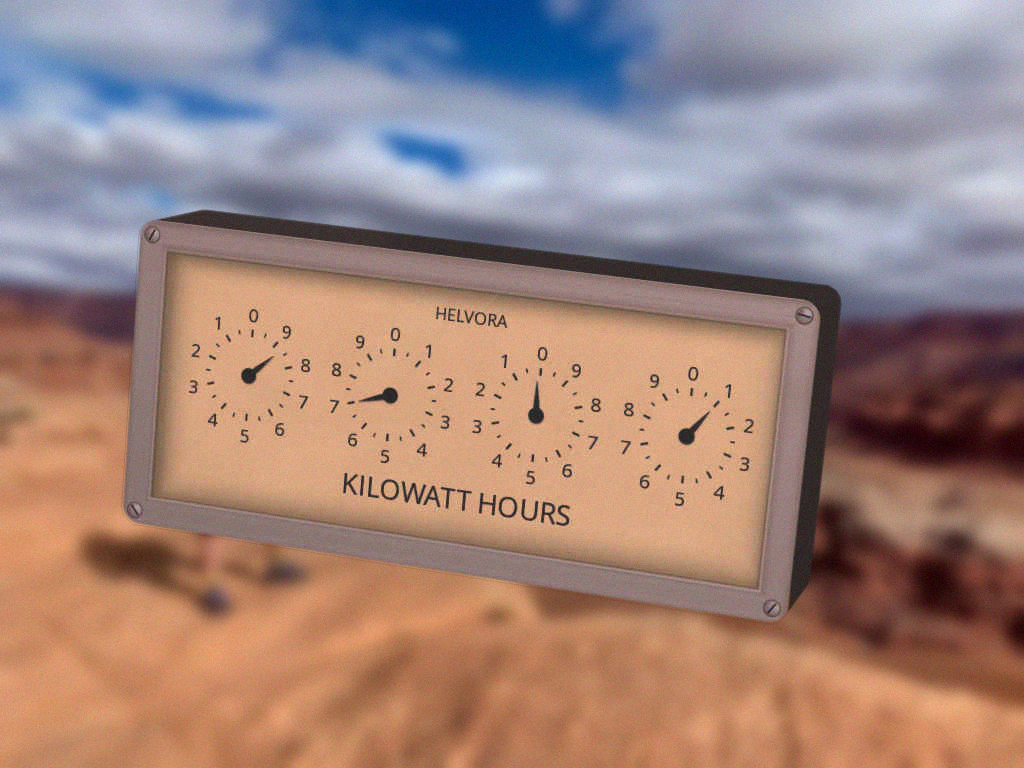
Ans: **8701** kWh
